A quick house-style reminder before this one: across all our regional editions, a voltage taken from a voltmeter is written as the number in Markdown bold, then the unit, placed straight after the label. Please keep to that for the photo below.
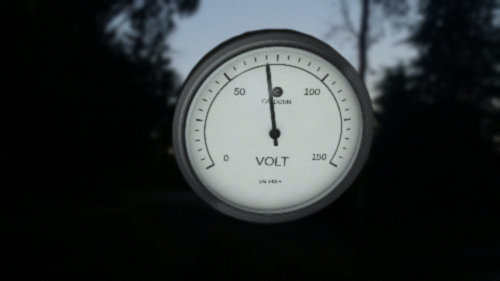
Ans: **70** V
